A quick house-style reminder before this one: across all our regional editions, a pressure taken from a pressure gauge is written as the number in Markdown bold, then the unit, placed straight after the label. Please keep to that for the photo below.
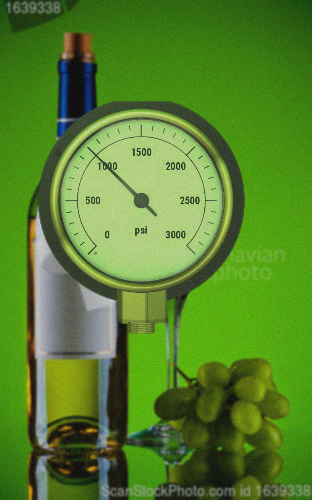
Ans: **1000** psi
